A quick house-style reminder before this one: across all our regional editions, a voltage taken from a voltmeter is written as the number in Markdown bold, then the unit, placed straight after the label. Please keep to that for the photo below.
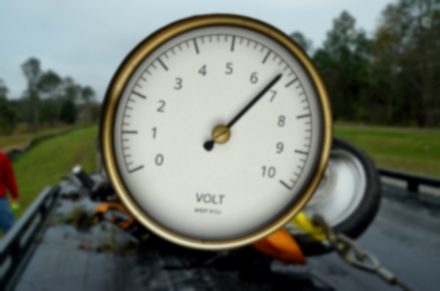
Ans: **6.6** V
